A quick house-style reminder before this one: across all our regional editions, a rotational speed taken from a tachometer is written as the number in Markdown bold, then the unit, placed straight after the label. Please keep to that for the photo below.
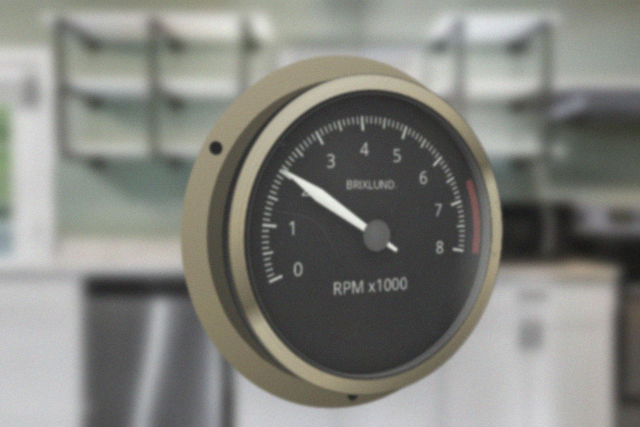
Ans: **2000** rpm
